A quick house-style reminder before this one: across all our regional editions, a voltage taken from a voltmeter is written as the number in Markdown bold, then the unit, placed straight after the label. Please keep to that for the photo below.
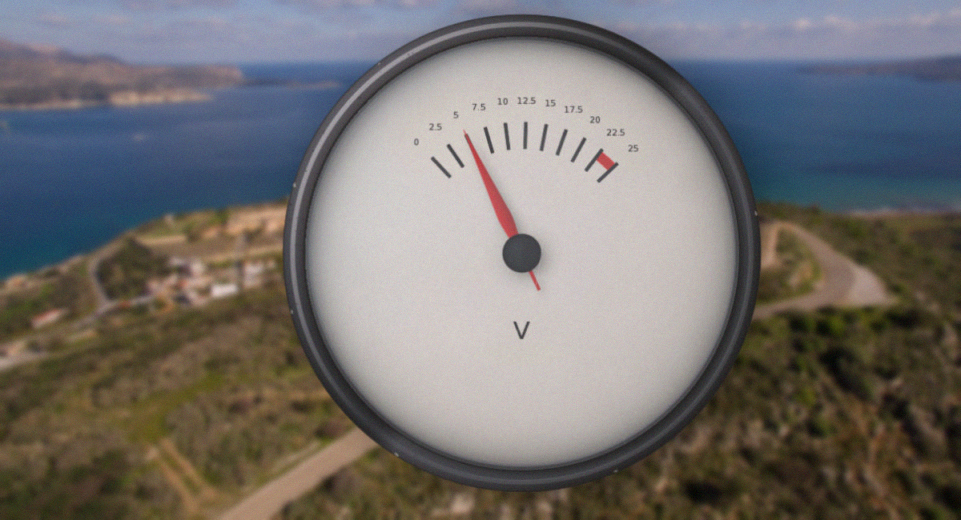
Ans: **5** V
